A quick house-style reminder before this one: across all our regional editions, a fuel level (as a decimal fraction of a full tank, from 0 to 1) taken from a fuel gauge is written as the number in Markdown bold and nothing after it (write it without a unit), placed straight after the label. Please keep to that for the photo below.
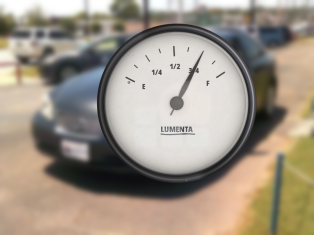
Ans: **0.75**
